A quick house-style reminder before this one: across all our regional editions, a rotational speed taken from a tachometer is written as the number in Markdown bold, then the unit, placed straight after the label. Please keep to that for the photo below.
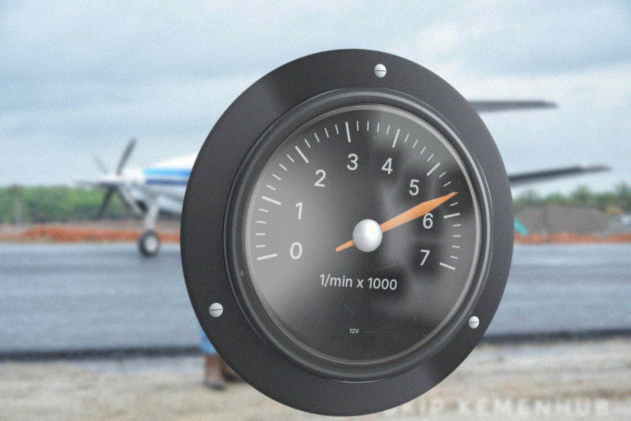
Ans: **5600** rpm
